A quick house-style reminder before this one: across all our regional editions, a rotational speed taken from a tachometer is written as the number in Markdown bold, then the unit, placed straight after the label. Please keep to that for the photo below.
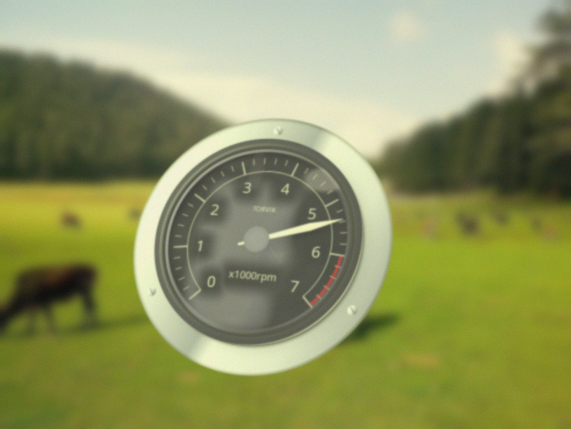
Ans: **5400** rpm
